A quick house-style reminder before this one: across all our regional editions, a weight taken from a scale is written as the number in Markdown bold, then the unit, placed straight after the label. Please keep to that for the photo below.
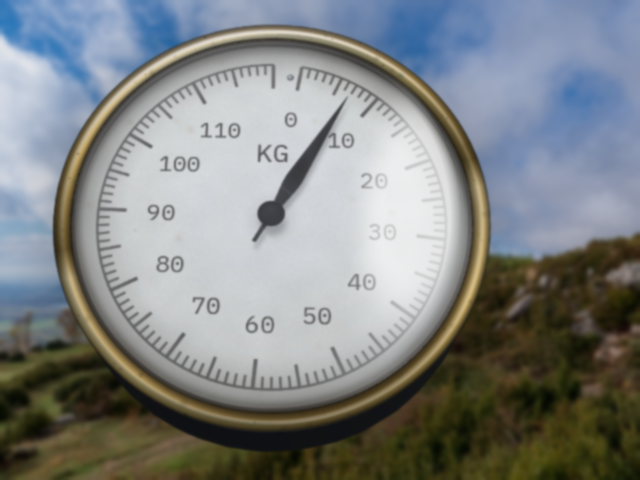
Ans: **7** kg
